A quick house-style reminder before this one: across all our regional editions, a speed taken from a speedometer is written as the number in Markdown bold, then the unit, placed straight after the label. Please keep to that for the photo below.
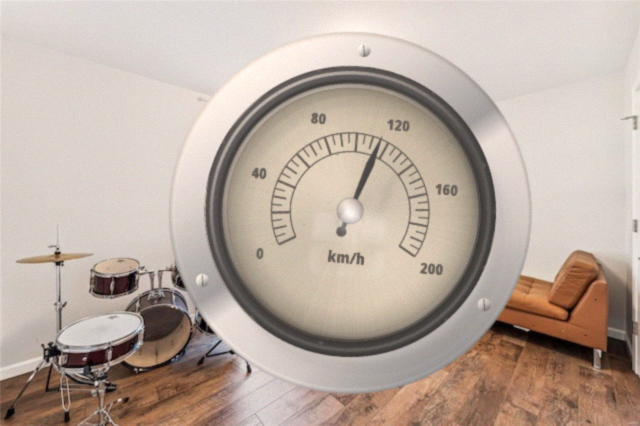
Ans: **115** km/h
